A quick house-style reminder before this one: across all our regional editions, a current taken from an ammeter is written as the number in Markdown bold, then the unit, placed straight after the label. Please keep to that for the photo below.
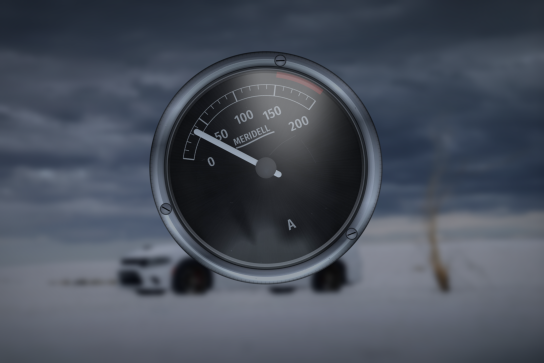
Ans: **35** A
